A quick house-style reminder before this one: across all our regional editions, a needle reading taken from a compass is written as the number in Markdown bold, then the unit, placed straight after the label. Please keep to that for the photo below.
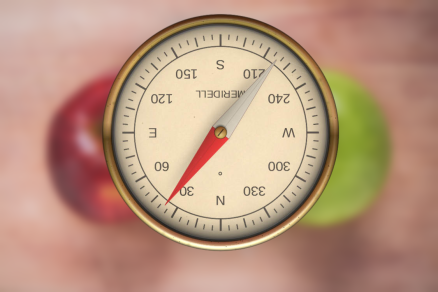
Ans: **37.5** °
